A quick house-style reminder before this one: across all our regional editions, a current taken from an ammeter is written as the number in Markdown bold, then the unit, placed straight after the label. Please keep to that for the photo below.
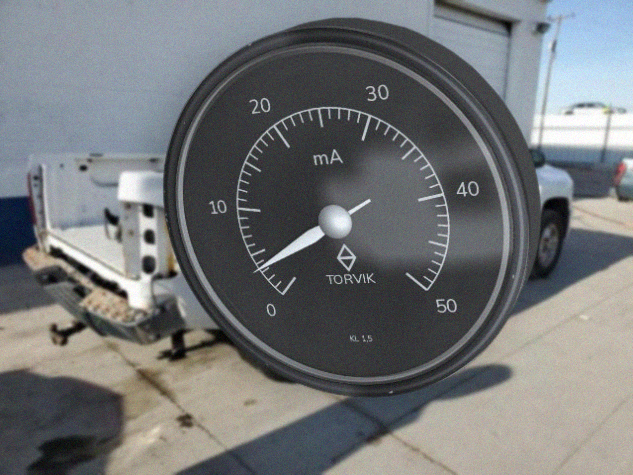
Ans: **3.5** mA
